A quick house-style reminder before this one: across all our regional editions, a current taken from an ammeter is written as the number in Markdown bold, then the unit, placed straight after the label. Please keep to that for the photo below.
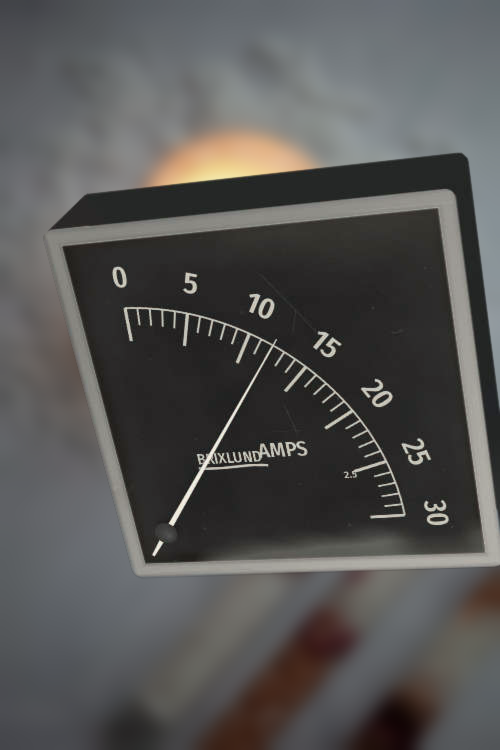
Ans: **12** A
